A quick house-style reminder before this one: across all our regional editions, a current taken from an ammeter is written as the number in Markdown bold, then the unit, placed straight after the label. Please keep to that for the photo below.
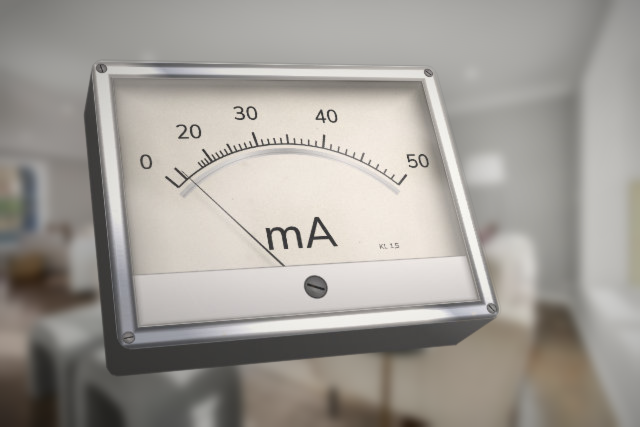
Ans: **10** mA
